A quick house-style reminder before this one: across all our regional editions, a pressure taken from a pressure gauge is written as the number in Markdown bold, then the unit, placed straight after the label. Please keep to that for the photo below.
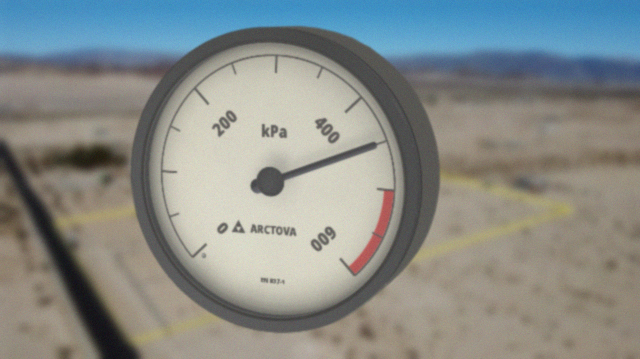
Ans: **450** kPa
